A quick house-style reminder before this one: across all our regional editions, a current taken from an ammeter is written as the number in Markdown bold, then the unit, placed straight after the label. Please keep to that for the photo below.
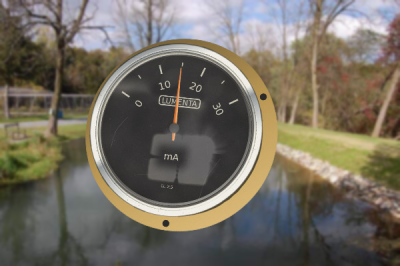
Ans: **15** mA
